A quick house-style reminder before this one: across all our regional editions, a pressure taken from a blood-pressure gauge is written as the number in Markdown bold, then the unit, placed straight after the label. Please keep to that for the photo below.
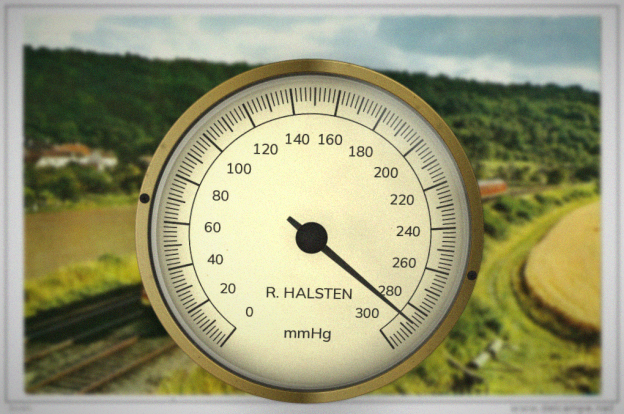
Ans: **286** mmHg
